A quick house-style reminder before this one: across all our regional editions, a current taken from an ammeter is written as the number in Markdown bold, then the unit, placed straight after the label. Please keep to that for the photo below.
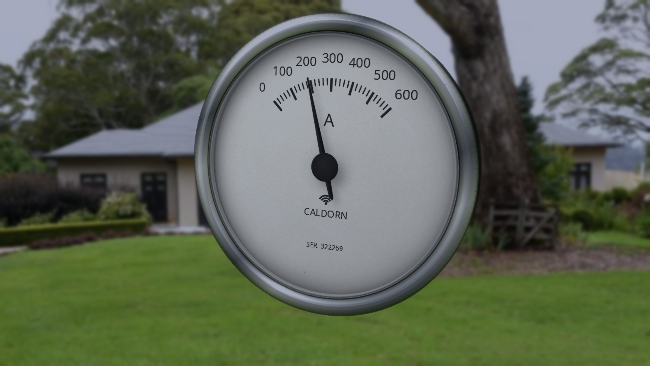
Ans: **200** A
